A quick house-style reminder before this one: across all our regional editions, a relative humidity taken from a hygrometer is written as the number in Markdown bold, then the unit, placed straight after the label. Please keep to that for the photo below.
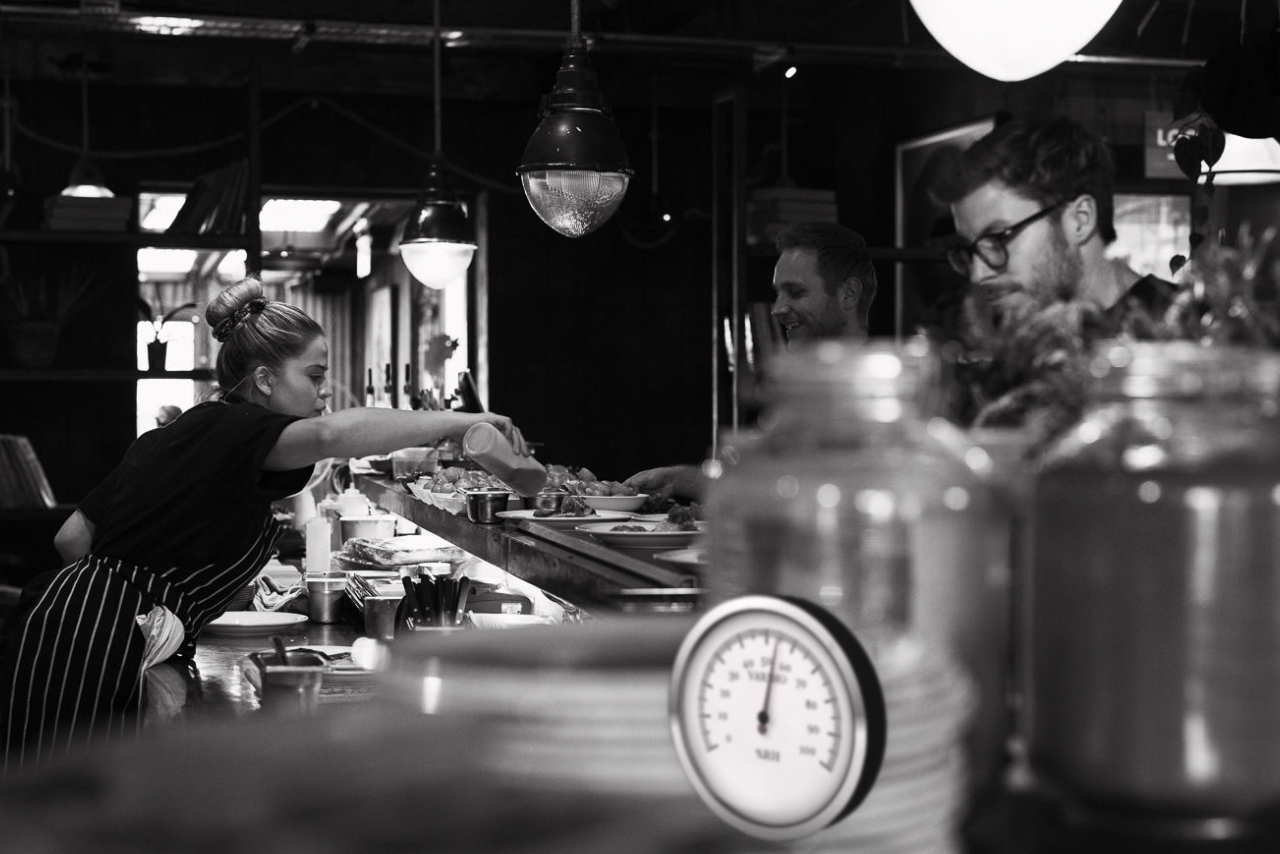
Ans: **55** %
